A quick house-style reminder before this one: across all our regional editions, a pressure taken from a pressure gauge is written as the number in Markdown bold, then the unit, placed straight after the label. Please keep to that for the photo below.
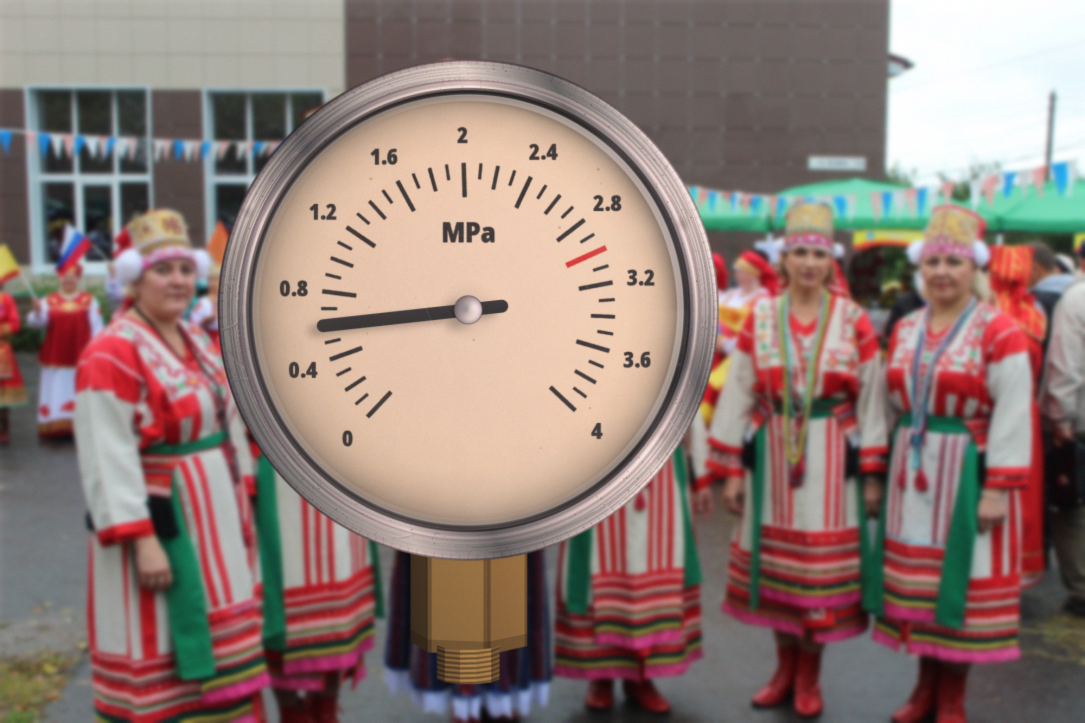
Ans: **0.6** MPa
